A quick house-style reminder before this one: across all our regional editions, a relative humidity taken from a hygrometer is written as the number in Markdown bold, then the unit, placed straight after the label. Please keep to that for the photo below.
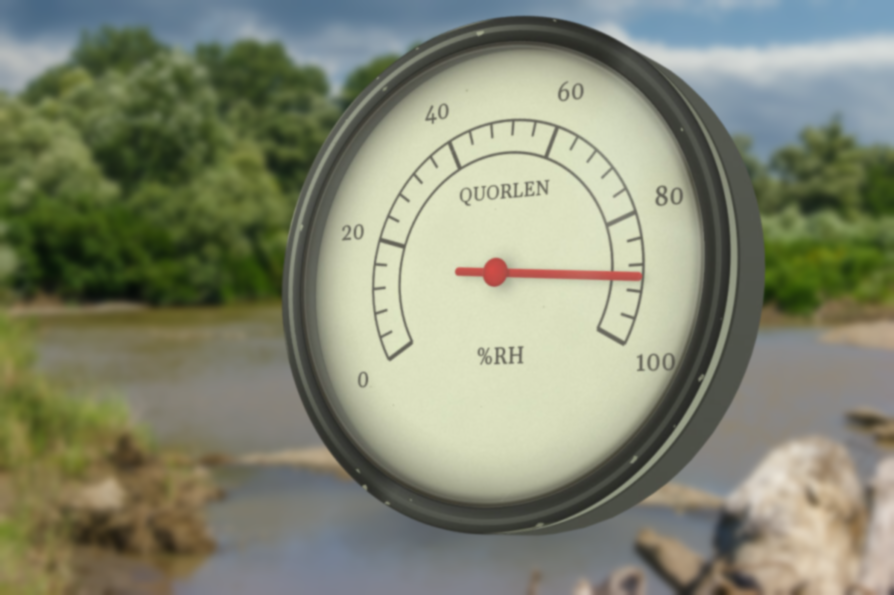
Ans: **90** %
